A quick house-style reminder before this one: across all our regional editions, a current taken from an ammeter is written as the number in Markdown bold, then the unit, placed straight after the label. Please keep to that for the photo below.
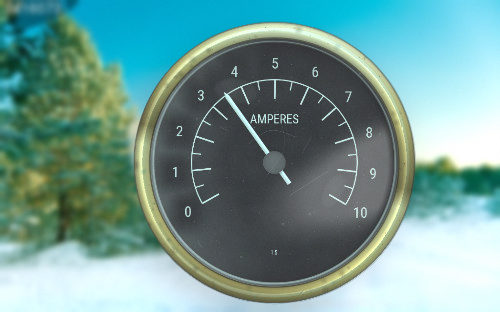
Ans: **3.5** A
